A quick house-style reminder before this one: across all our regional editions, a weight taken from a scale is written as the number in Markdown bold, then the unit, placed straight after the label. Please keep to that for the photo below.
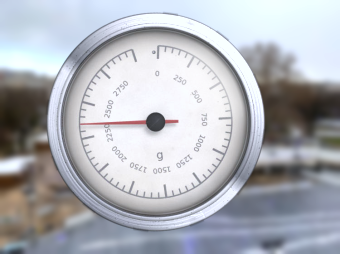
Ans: **2350** g
